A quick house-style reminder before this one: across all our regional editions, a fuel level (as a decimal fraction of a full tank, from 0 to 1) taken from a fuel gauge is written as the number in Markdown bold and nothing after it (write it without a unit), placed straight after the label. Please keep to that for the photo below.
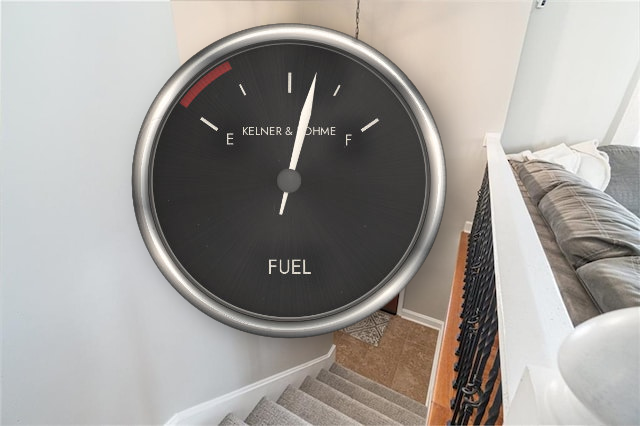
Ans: **0.625**
